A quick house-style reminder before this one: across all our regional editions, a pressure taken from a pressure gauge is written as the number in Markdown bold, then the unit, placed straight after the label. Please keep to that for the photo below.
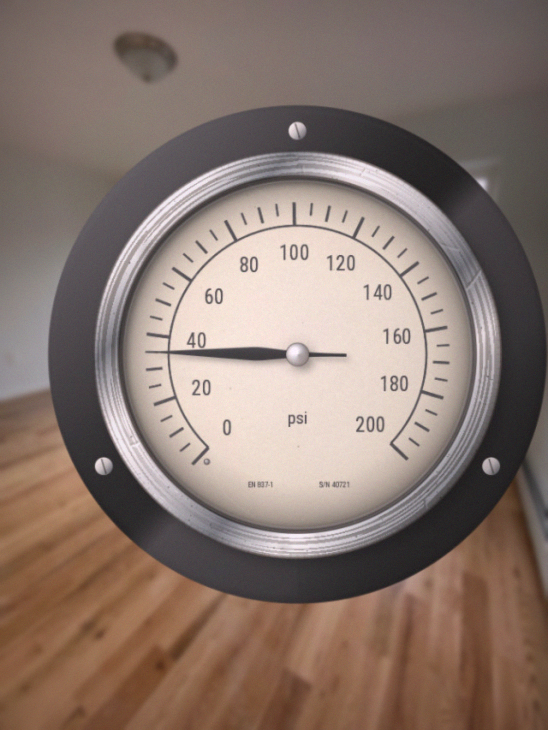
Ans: **35** psi
